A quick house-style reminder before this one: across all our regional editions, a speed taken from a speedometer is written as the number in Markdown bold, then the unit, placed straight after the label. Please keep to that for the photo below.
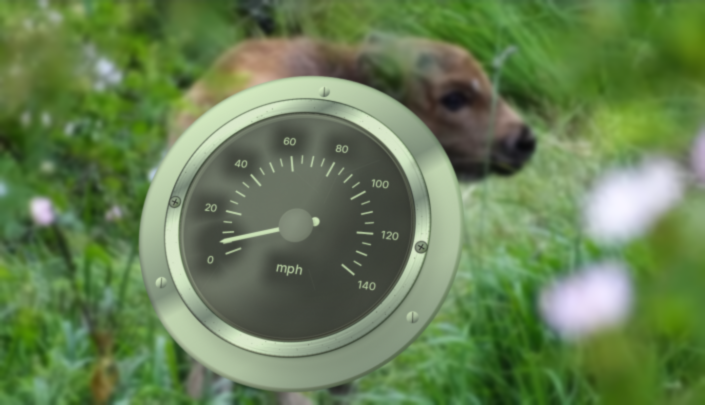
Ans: **5** mph
